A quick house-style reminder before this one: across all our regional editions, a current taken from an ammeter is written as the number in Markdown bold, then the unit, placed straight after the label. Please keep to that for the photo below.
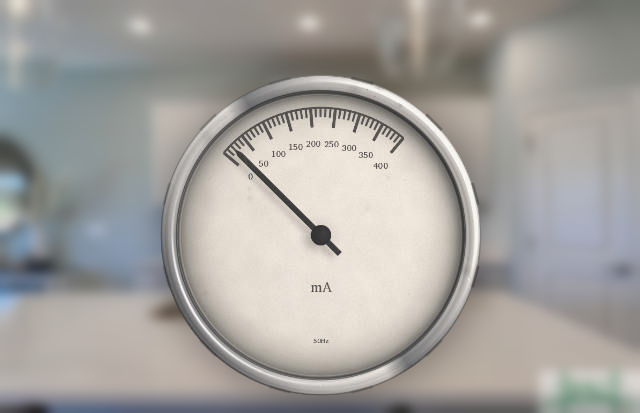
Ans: **20** mA
